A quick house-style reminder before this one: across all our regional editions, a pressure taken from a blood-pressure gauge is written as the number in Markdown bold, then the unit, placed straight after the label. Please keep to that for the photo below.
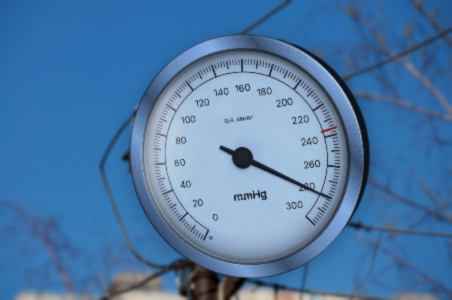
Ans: **280** mmHg
